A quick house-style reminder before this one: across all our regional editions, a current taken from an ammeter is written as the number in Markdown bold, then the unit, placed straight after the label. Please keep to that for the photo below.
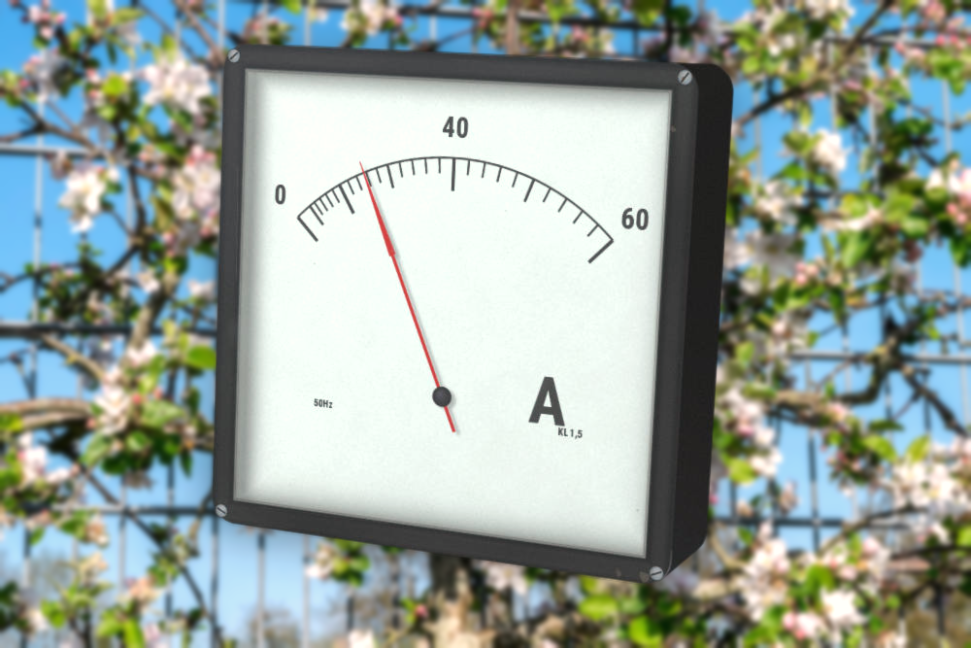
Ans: **26** A
